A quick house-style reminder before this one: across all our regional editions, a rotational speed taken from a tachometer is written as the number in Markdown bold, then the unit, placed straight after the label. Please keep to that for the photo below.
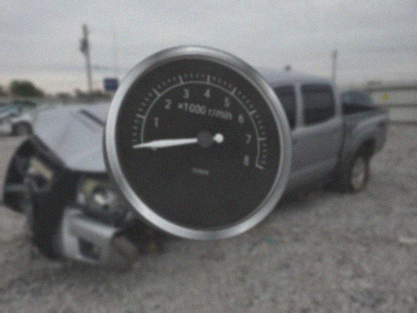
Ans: **0** rpm
